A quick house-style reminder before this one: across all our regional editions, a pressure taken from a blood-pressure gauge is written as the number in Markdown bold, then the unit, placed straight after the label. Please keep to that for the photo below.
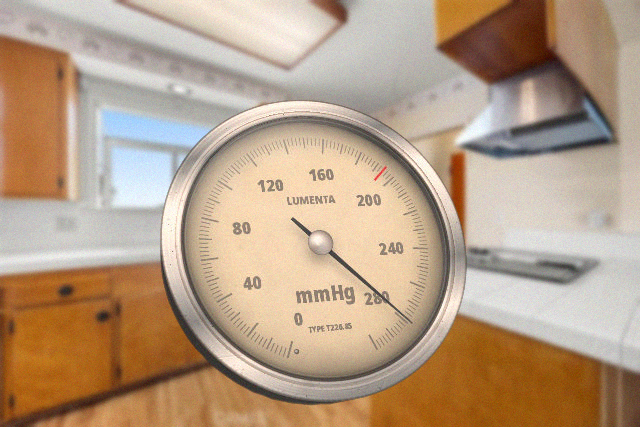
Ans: **280** mmHg
